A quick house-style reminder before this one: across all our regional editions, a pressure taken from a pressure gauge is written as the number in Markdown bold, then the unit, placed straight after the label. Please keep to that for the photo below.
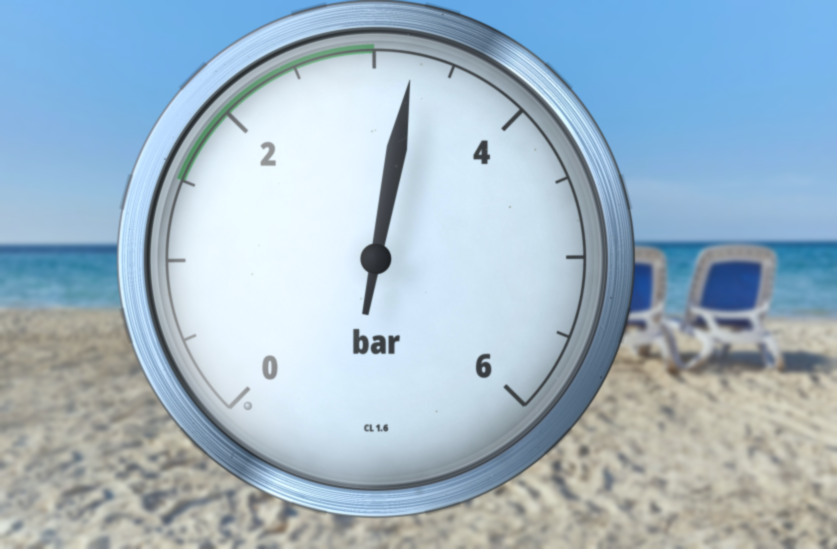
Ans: **3.25** bar
